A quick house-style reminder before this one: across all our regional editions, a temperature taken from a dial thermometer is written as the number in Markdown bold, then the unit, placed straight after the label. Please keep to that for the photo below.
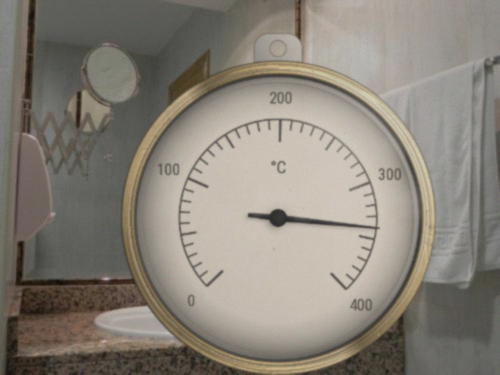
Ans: **340** °C
